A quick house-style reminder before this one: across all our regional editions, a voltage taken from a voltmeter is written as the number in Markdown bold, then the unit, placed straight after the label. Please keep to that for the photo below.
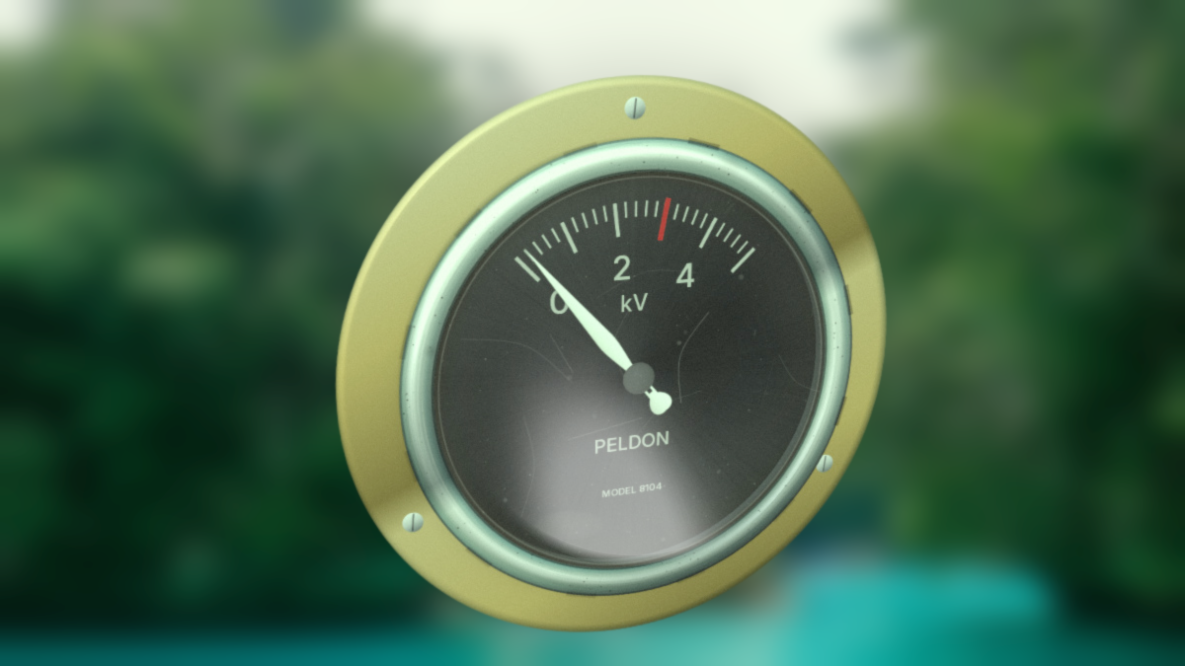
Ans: **0.2** kV
